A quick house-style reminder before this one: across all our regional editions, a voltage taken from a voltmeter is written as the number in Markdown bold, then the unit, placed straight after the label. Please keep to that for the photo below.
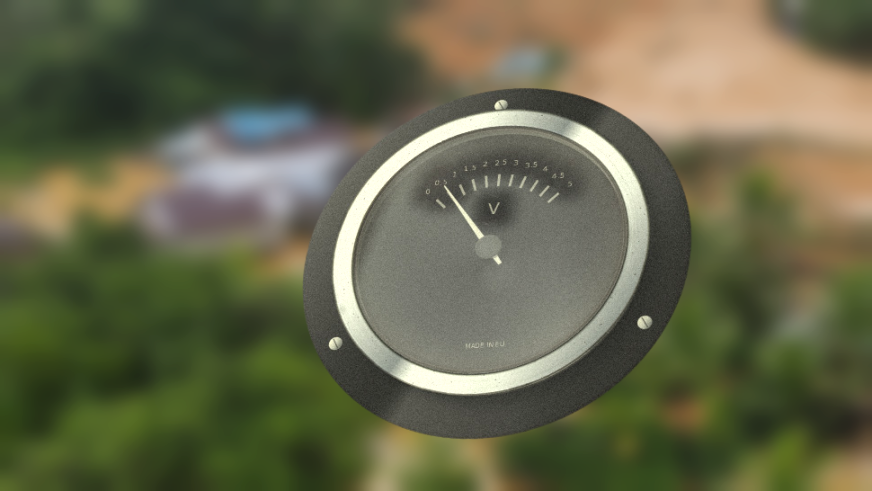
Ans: **0.5** V
